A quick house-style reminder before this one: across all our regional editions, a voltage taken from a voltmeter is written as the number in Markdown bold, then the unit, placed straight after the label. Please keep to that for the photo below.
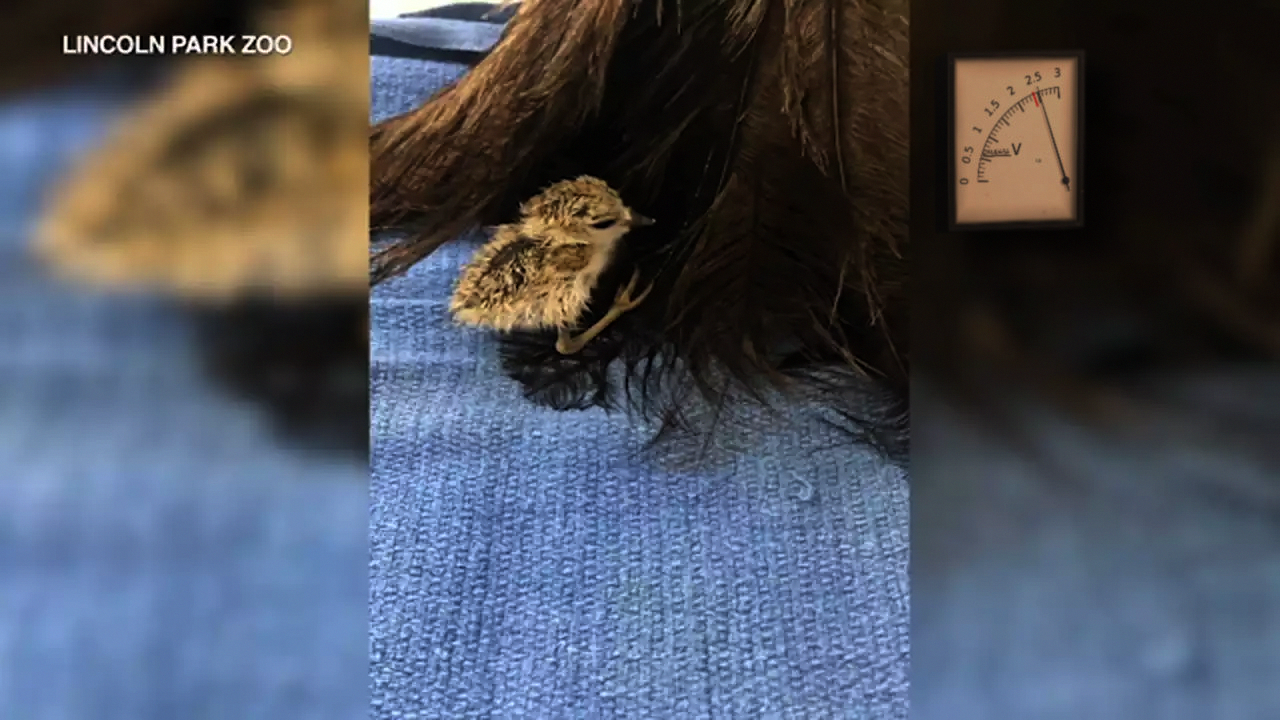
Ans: **2.5** V
